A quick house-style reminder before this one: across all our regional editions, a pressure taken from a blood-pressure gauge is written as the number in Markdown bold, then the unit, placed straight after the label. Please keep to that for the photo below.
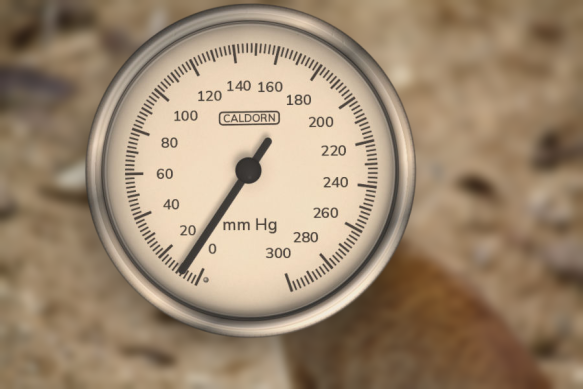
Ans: **8** mmHg
